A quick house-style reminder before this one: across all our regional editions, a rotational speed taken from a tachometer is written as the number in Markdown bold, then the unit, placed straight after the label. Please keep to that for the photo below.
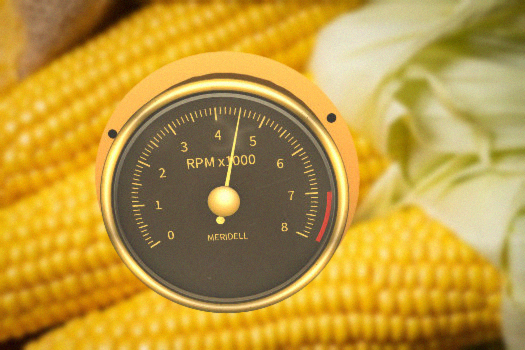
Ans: **4500** rpm
